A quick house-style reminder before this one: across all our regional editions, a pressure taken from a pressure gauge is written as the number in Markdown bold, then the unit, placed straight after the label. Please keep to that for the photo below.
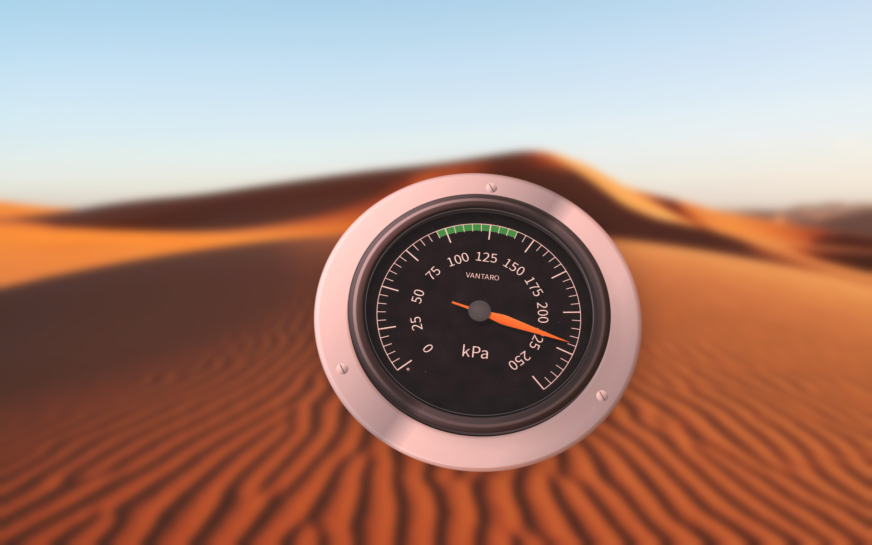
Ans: **220** kPa
